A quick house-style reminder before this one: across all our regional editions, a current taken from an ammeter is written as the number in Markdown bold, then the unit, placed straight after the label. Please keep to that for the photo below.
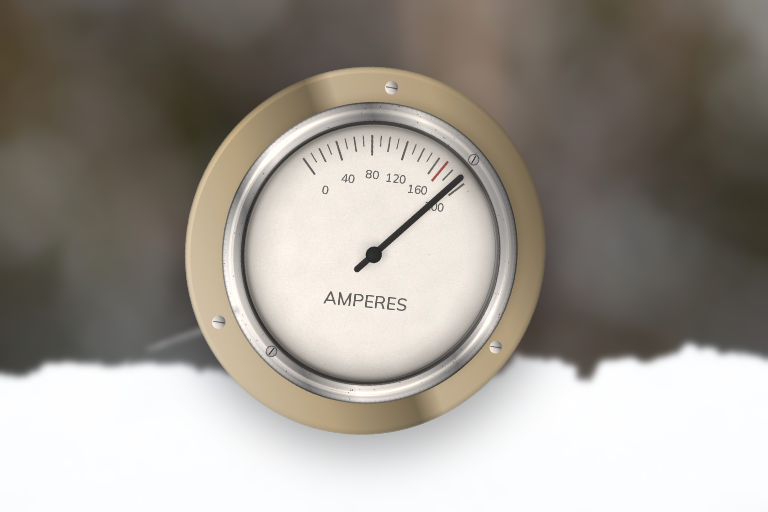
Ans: **190** A
